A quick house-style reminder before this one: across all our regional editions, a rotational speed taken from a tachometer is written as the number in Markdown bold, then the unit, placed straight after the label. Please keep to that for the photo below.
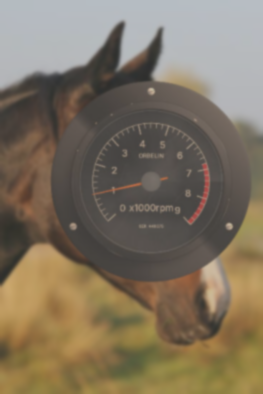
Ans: **1000** rpm
